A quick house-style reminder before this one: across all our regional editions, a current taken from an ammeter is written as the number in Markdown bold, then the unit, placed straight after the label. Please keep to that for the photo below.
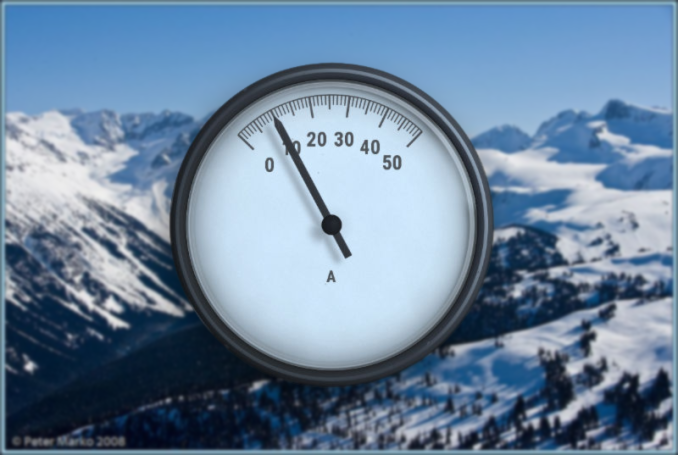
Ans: **10** A
